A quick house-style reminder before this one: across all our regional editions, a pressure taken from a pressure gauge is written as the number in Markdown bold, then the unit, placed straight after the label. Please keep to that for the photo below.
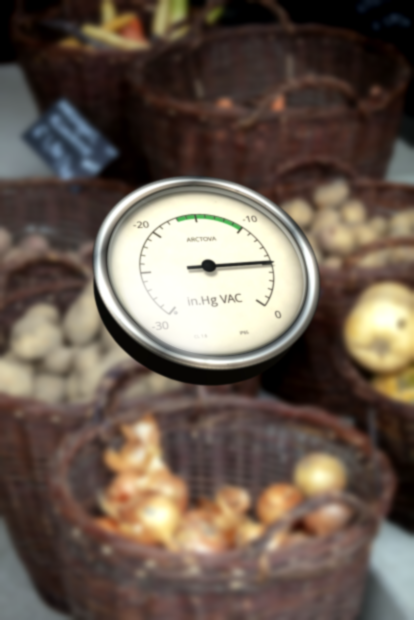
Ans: **-5** inHg
